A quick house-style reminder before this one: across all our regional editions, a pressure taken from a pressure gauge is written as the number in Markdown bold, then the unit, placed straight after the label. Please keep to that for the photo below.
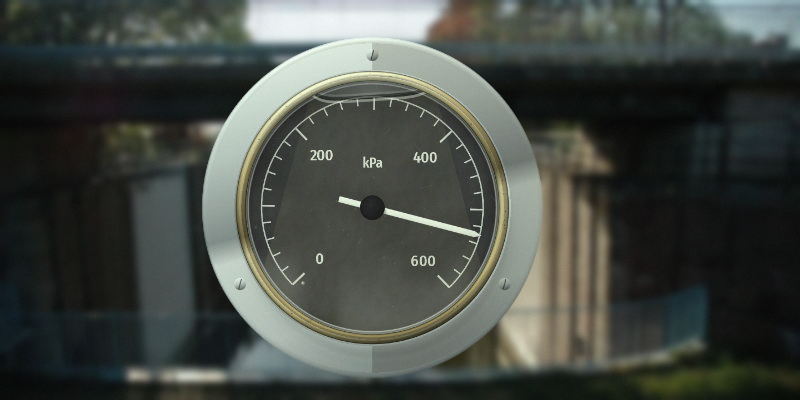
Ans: **530** kPa
